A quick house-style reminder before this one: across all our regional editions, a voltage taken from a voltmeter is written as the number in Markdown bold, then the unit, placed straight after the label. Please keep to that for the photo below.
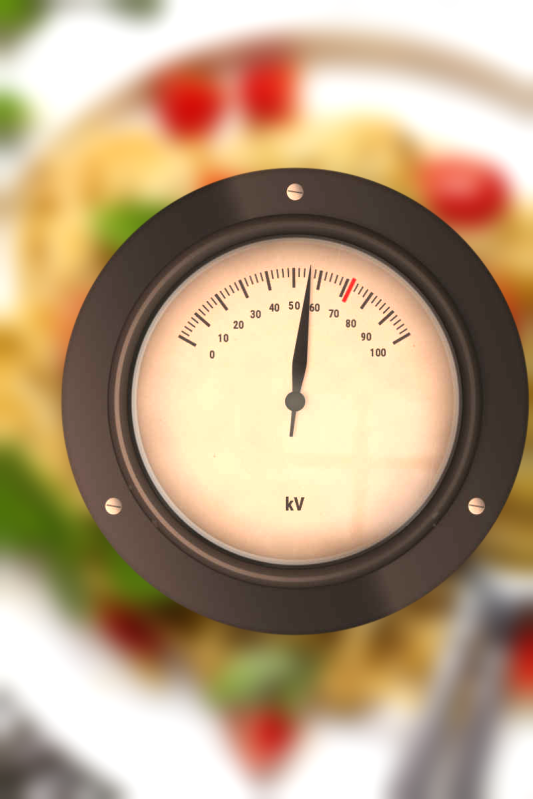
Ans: **56** kV
